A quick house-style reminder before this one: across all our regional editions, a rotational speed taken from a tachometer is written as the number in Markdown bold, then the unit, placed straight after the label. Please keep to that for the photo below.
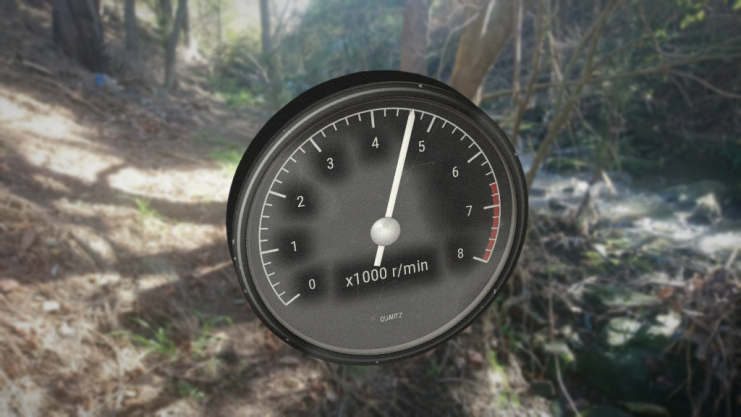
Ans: **4600** rpm
